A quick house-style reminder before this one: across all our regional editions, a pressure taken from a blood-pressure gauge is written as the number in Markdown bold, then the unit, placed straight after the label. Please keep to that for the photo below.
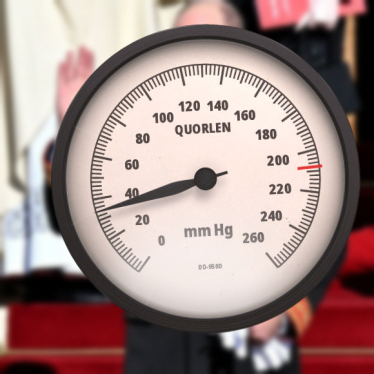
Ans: **34** mmHg
